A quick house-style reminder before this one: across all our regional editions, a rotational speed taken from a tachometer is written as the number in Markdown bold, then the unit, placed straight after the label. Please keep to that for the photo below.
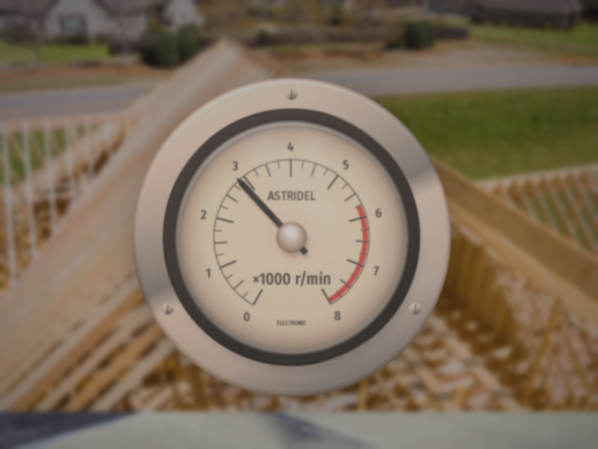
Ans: **2875** rpm
